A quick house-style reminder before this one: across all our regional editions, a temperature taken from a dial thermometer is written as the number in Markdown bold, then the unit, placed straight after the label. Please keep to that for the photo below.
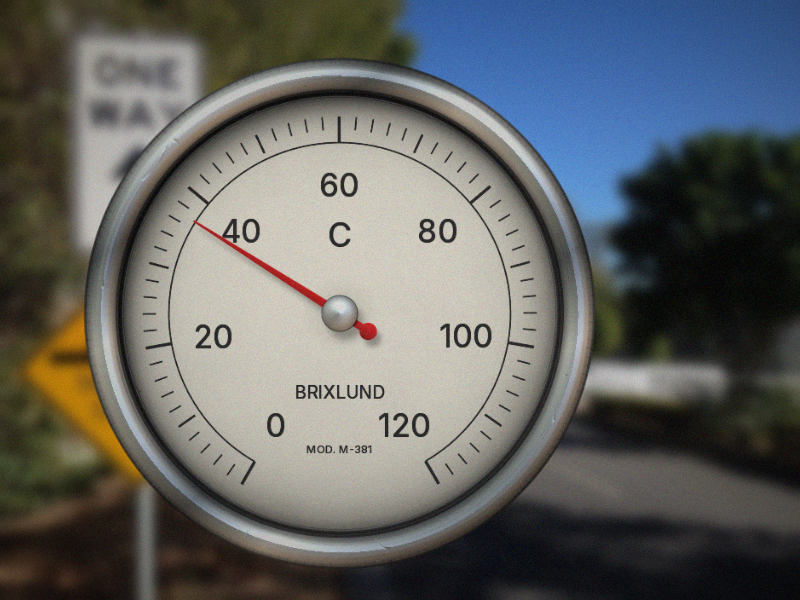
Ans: **37** °C
